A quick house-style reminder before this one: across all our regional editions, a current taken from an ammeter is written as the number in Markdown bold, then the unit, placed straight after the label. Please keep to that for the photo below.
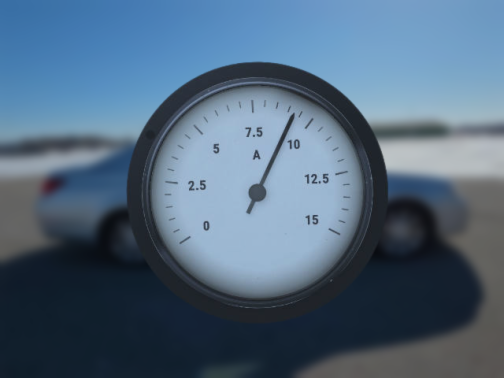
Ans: **9.25** A
